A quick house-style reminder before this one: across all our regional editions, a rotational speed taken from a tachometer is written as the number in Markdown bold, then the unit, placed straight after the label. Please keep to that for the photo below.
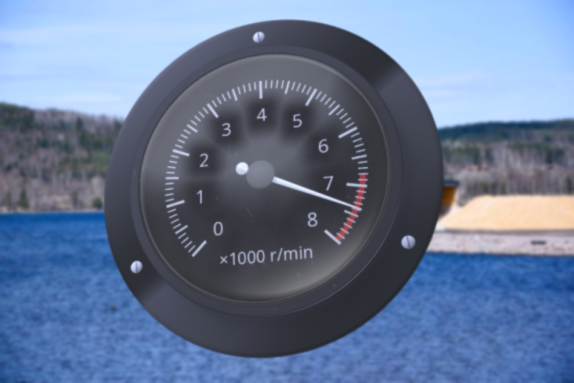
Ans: **7400** rpm
